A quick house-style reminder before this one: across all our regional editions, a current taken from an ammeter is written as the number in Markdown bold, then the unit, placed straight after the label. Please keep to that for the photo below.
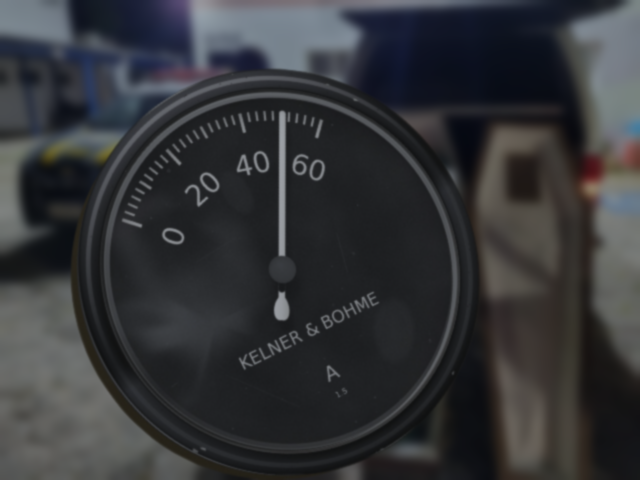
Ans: **50** A
